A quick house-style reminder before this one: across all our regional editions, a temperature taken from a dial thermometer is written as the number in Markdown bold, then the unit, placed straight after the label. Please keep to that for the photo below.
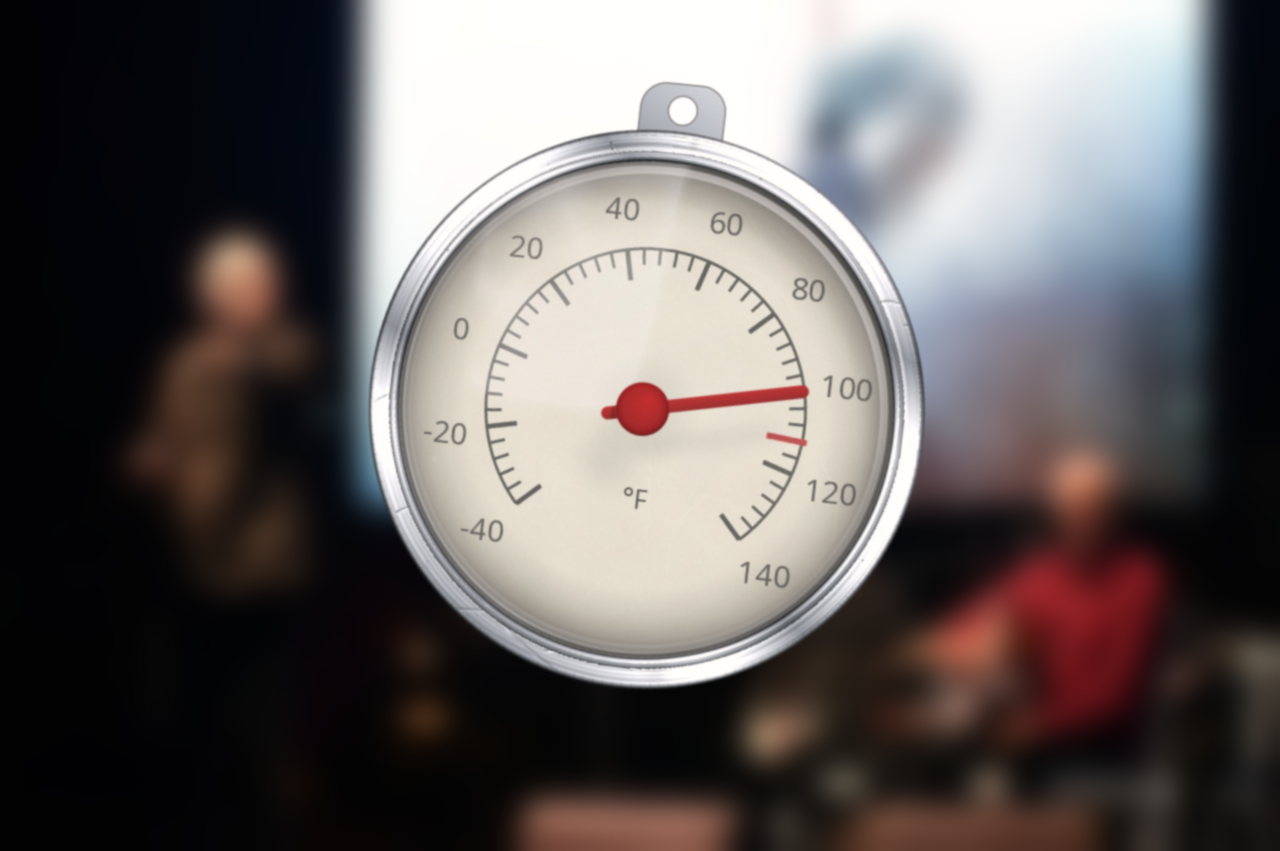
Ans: **100** °F
